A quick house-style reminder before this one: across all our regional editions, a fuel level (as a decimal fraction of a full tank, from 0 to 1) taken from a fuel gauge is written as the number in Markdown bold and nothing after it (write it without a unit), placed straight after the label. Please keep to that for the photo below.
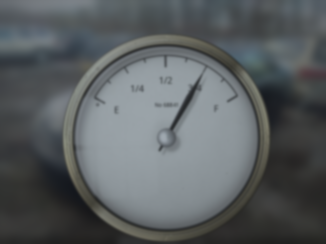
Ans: **0.75**
